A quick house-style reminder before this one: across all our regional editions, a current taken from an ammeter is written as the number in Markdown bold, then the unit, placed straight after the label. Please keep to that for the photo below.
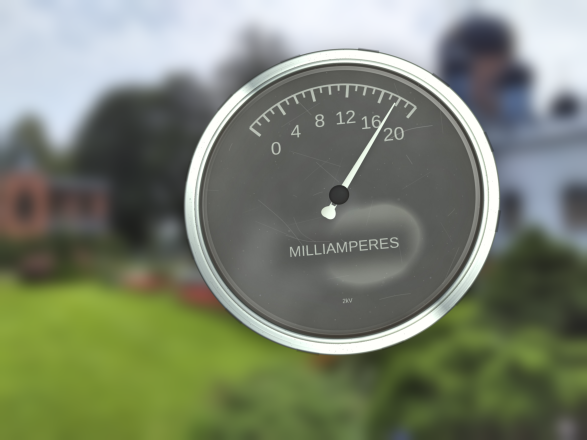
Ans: **18** mA
